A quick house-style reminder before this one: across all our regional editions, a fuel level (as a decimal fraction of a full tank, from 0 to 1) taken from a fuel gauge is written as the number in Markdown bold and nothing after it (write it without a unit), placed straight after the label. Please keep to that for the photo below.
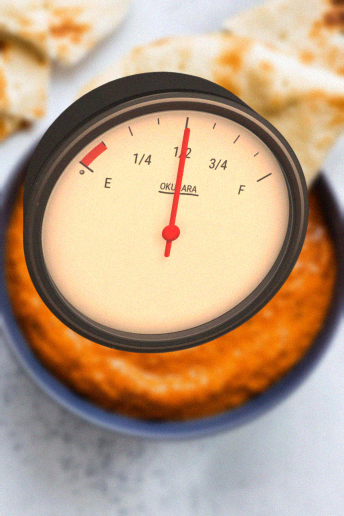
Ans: **0.5**
